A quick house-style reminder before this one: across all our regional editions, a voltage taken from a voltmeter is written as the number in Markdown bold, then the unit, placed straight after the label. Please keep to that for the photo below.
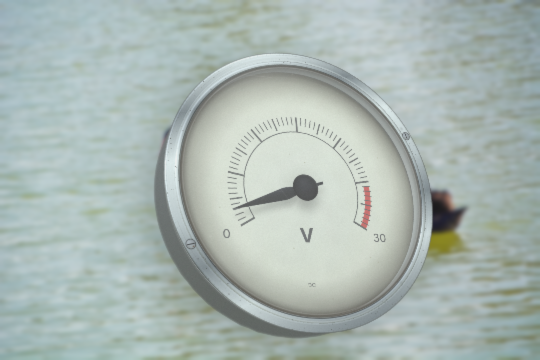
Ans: **1.5** V
